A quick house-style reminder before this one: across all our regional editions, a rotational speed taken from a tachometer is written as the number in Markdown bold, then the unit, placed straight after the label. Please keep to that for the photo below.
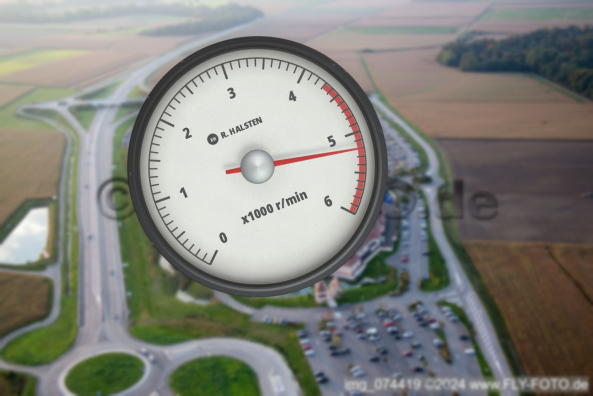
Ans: **5200** rpm
